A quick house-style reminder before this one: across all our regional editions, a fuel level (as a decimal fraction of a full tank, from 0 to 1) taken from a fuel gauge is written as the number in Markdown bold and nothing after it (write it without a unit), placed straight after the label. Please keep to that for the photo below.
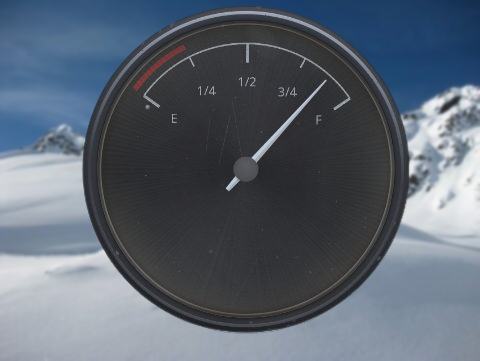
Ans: **0.875**
